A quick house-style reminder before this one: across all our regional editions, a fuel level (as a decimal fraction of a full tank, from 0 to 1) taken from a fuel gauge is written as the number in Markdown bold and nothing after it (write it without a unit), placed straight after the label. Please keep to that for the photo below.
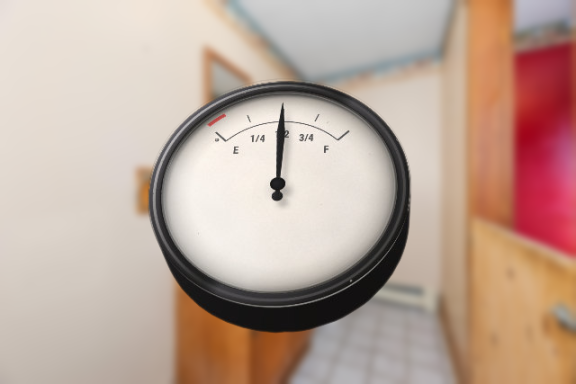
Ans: **0.5**
